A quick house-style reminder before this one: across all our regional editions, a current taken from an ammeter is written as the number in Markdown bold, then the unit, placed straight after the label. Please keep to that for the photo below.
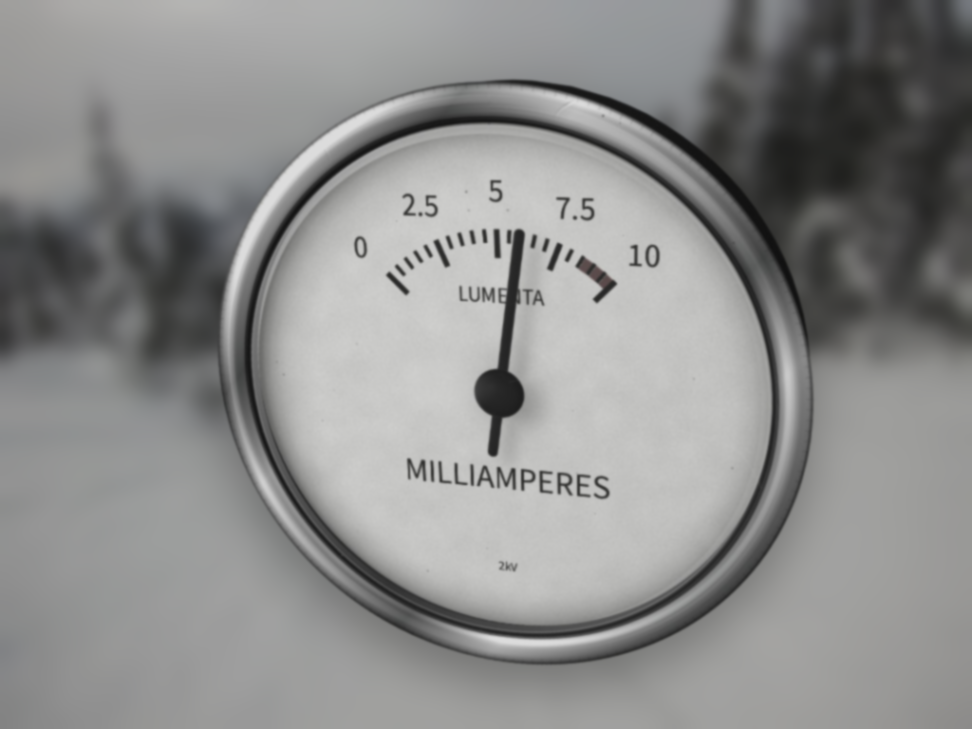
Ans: **6** mA
